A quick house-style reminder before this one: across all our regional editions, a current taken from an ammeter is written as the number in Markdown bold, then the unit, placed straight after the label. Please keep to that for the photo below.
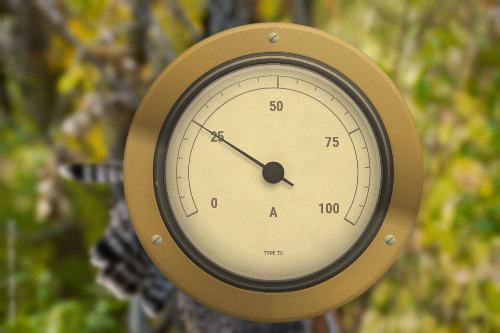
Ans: **25** A
